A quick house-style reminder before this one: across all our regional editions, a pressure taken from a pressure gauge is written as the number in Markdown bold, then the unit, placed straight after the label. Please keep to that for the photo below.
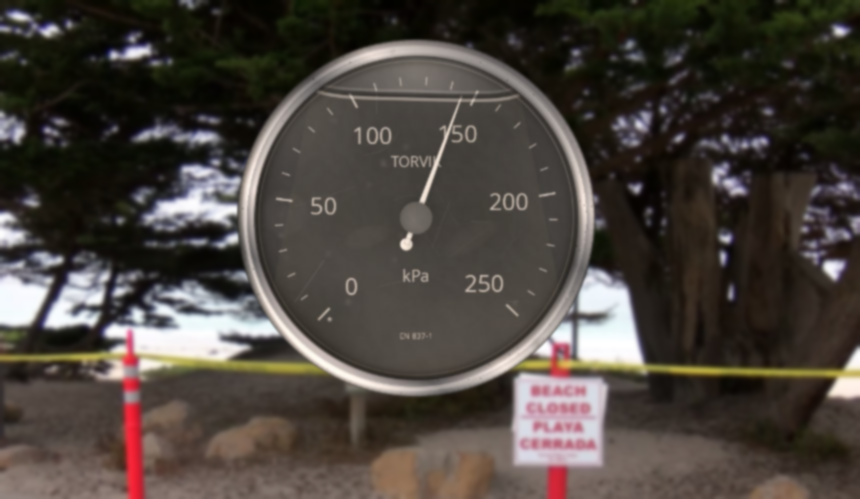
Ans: **145** kPa
